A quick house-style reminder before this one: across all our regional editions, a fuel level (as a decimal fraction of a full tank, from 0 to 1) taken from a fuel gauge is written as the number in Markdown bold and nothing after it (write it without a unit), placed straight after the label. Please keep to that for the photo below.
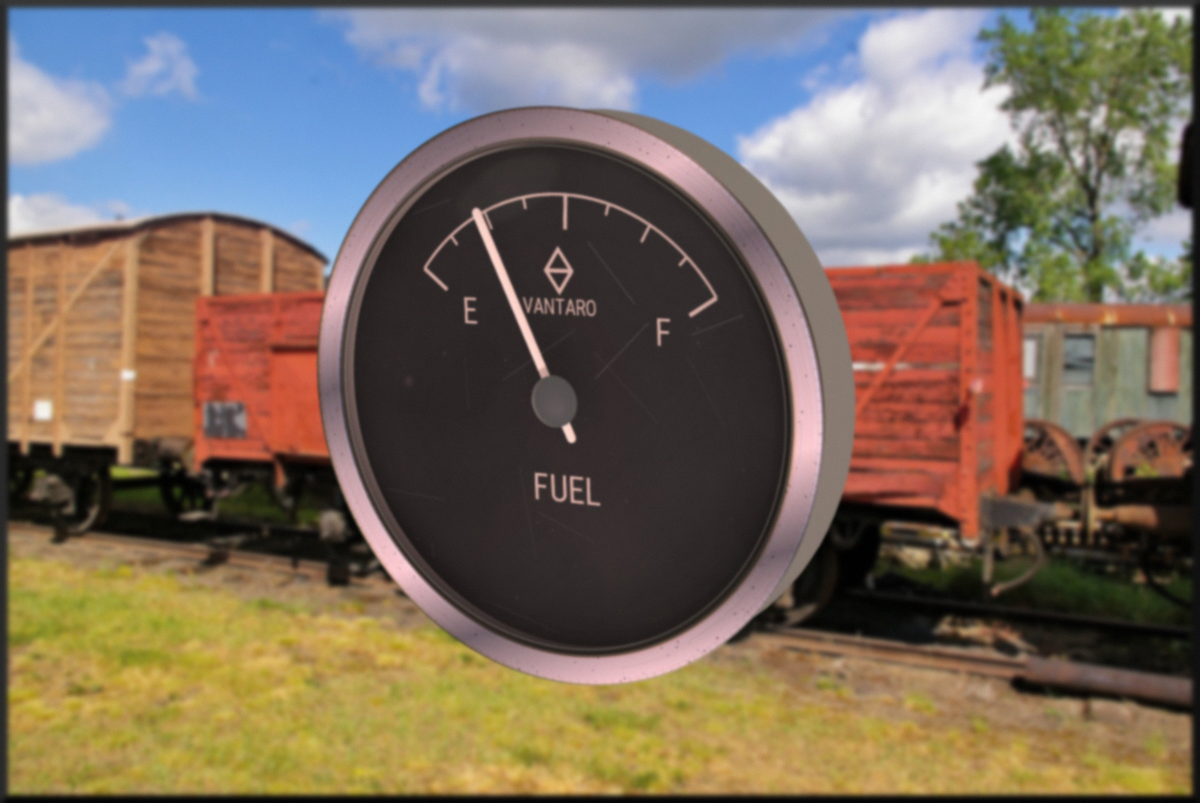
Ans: **0.25**
